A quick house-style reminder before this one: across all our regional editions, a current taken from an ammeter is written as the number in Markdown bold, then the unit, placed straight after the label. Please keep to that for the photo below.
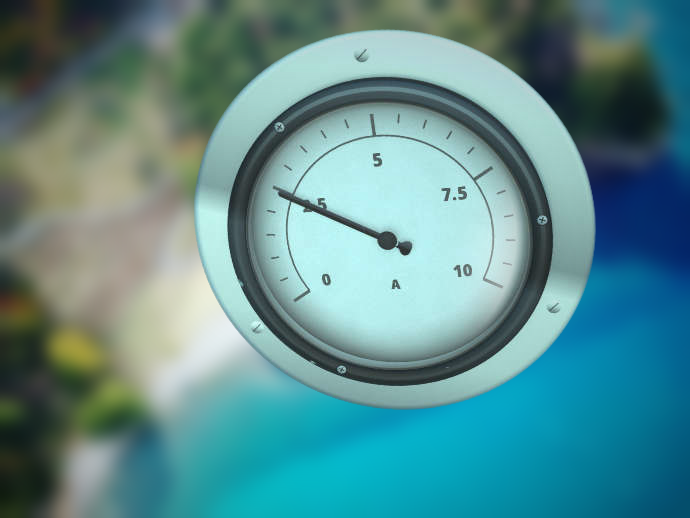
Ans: **2.5** A
